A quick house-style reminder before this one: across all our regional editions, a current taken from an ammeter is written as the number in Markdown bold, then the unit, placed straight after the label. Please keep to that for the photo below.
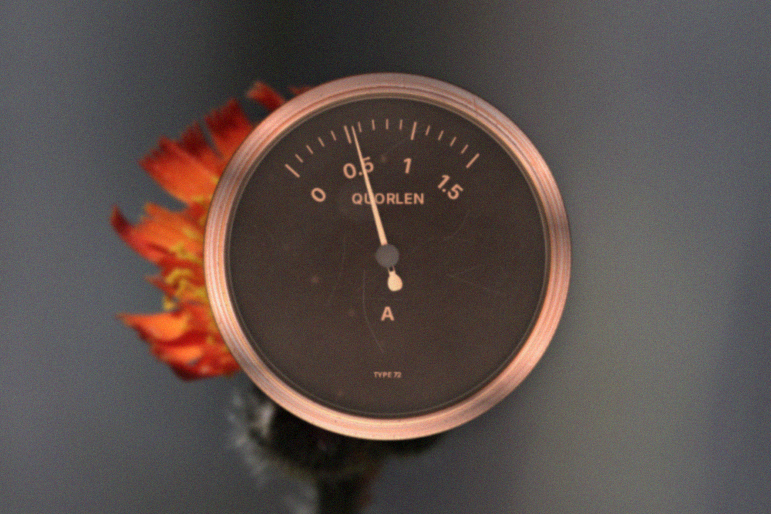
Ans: **0.55** A
